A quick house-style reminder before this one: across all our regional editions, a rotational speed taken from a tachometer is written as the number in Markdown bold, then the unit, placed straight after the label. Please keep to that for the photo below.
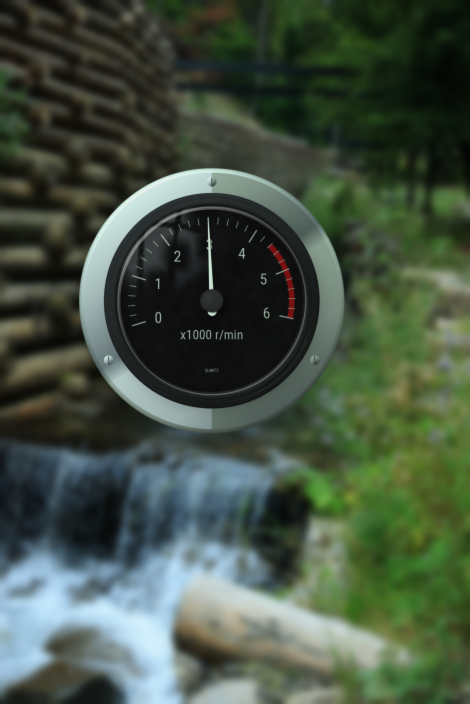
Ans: **3000** rpm
